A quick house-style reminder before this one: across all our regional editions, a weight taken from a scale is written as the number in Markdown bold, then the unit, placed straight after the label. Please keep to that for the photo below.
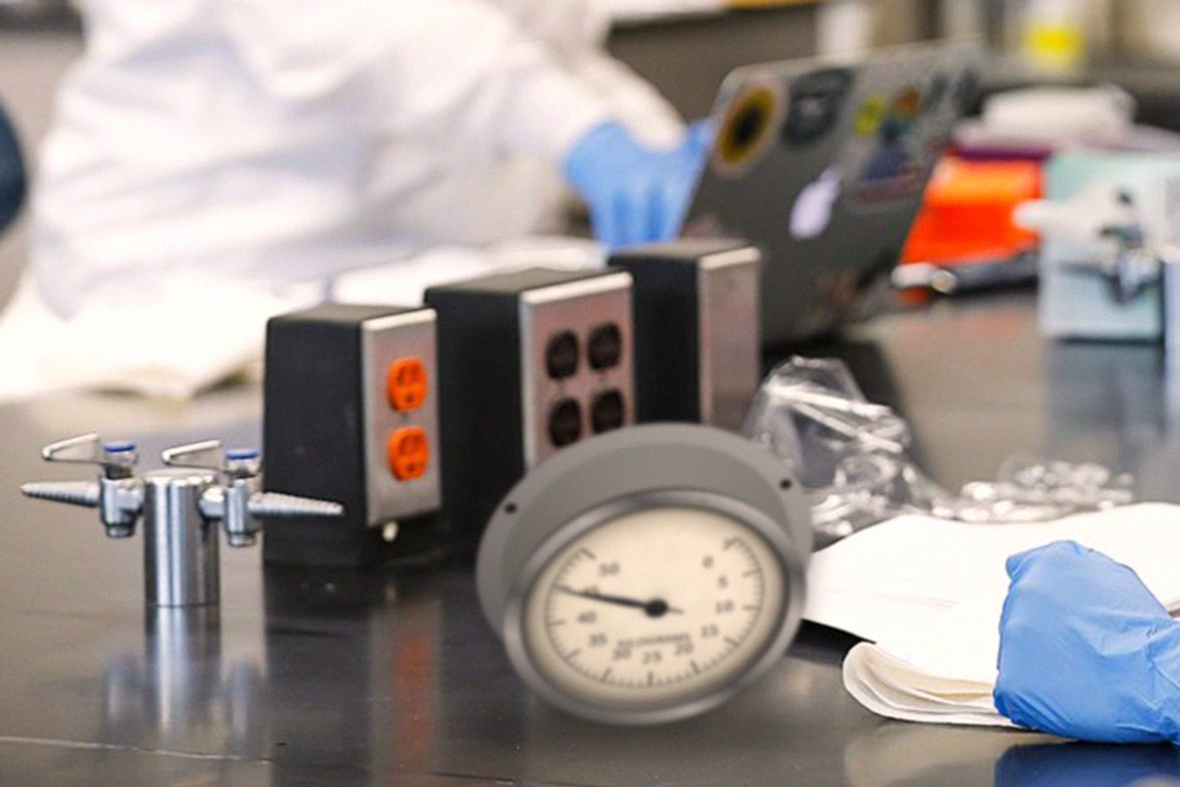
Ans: **45** kg
